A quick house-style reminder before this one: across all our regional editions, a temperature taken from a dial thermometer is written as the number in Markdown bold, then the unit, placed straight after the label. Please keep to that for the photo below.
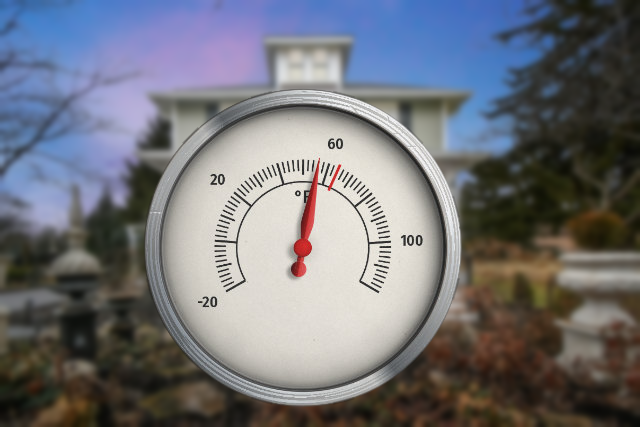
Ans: **56** °F
